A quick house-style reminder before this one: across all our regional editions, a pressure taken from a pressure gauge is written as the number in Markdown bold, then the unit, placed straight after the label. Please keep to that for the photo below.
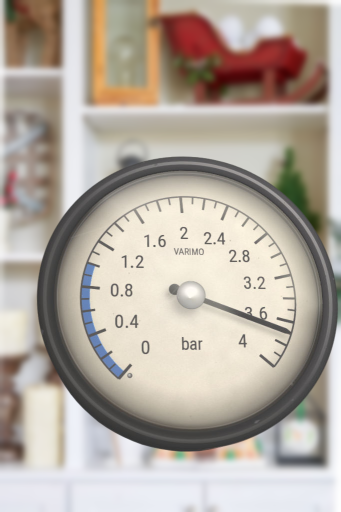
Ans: **3.7** bar
